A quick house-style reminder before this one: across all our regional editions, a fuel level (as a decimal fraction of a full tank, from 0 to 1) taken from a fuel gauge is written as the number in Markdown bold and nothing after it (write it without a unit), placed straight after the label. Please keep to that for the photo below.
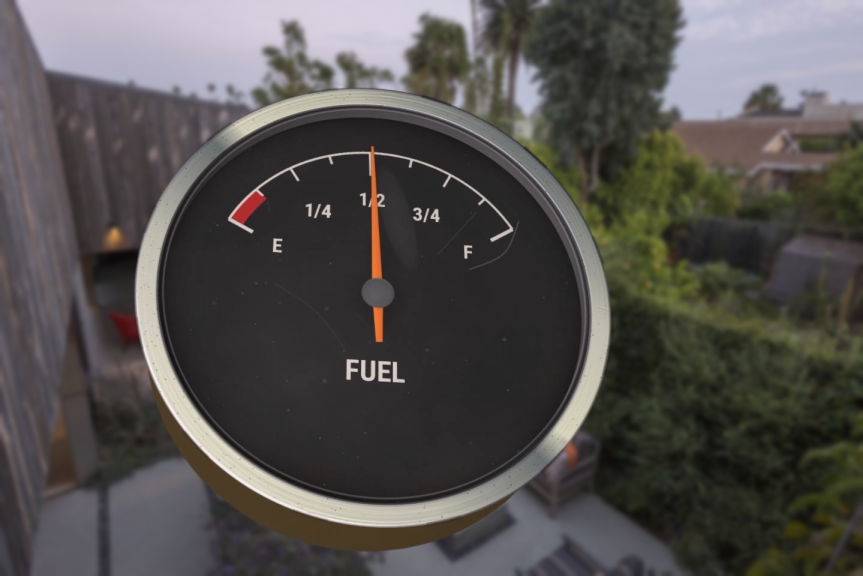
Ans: **0.5**
